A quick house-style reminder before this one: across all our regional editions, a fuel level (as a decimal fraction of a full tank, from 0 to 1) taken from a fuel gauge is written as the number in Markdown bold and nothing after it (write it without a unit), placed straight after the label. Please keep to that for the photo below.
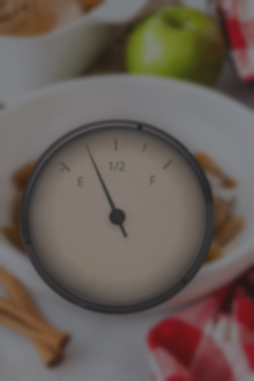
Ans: **0.25**
